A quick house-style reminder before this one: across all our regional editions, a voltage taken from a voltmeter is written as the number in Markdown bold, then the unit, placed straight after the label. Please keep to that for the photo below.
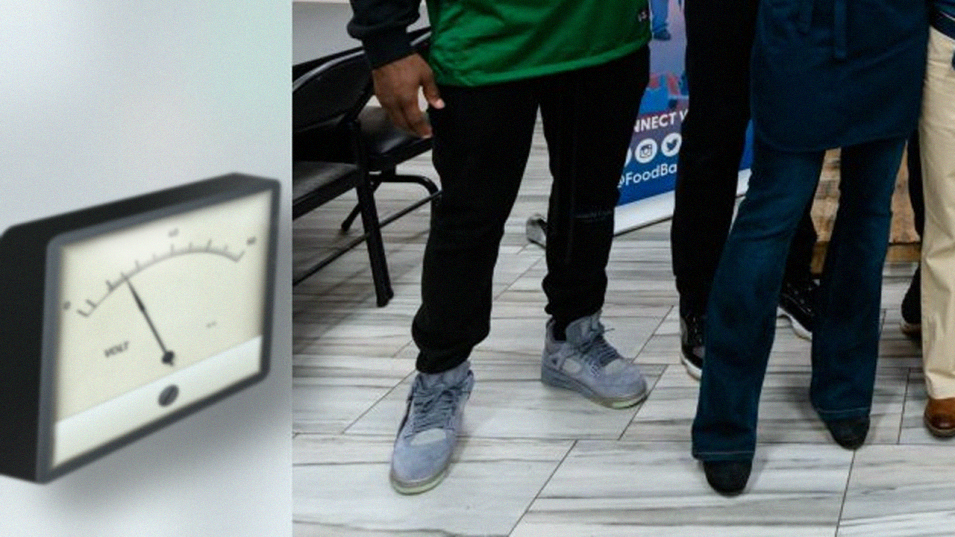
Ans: **25** V
